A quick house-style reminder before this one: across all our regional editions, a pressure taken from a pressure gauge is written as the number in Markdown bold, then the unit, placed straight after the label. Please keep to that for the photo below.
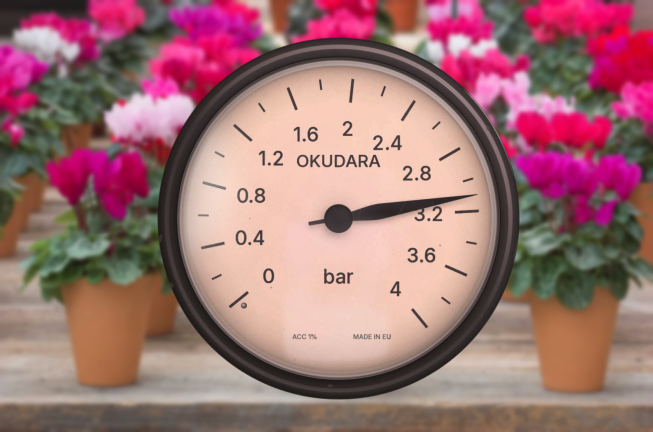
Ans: **3.1** bar
